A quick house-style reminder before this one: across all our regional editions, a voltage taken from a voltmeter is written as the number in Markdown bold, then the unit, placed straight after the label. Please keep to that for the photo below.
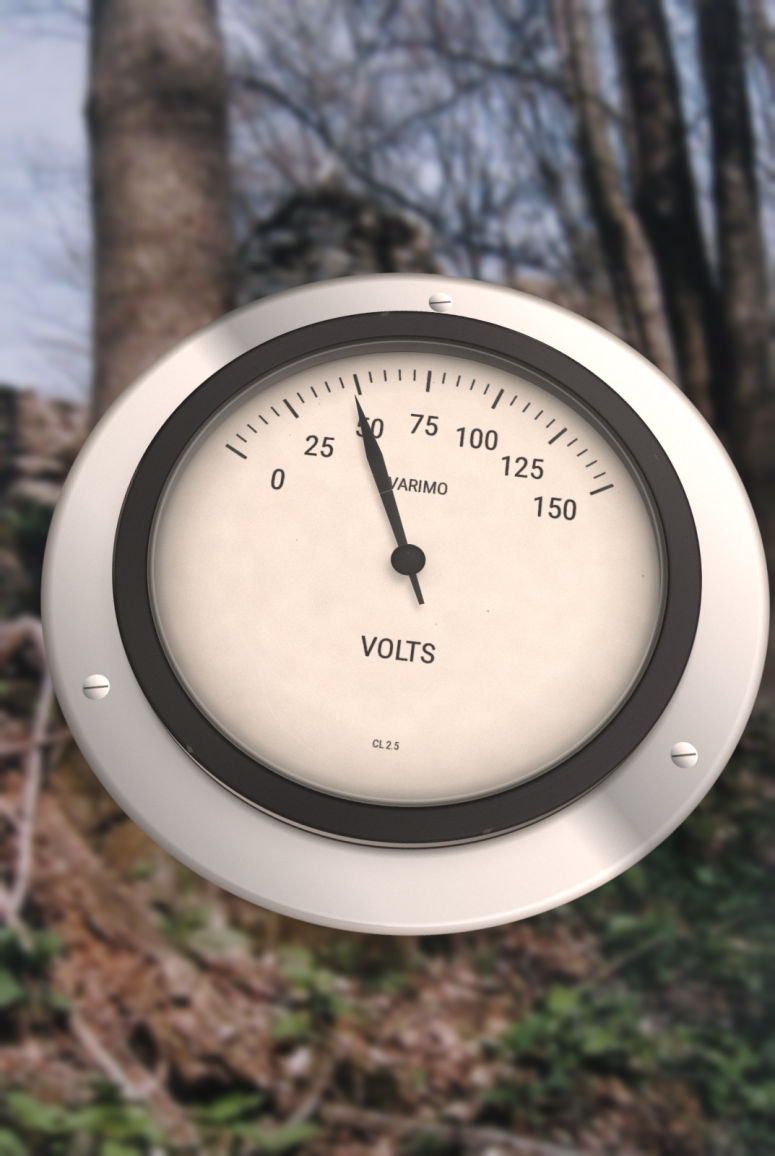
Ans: **47.5** V
